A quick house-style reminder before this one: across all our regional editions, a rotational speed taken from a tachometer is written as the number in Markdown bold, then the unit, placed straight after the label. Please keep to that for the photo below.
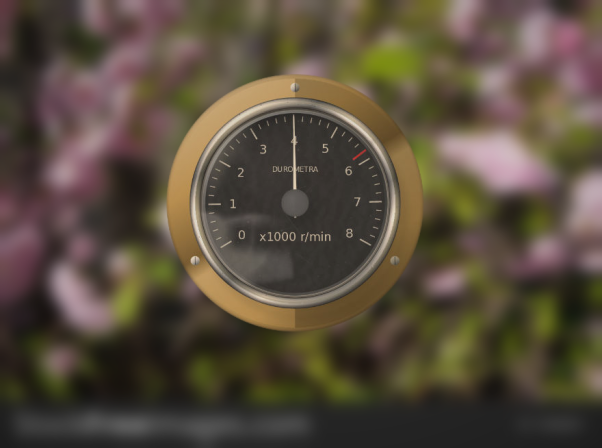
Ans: **4000** rpm
